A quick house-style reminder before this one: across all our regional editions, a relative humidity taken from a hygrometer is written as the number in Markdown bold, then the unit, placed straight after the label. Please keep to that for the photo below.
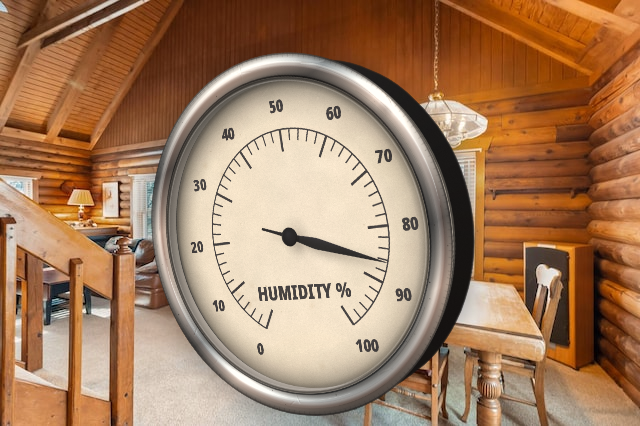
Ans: **86** %
